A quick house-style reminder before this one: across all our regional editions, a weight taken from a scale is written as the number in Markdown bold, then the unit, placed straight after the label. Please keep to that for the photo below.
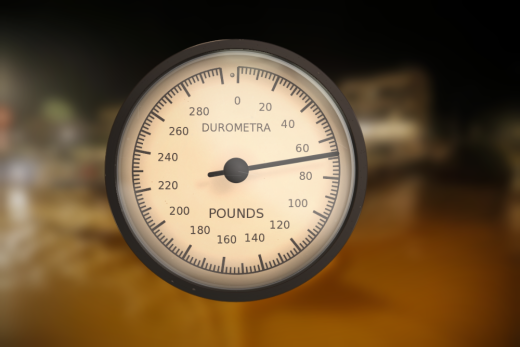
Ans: **68** lb
